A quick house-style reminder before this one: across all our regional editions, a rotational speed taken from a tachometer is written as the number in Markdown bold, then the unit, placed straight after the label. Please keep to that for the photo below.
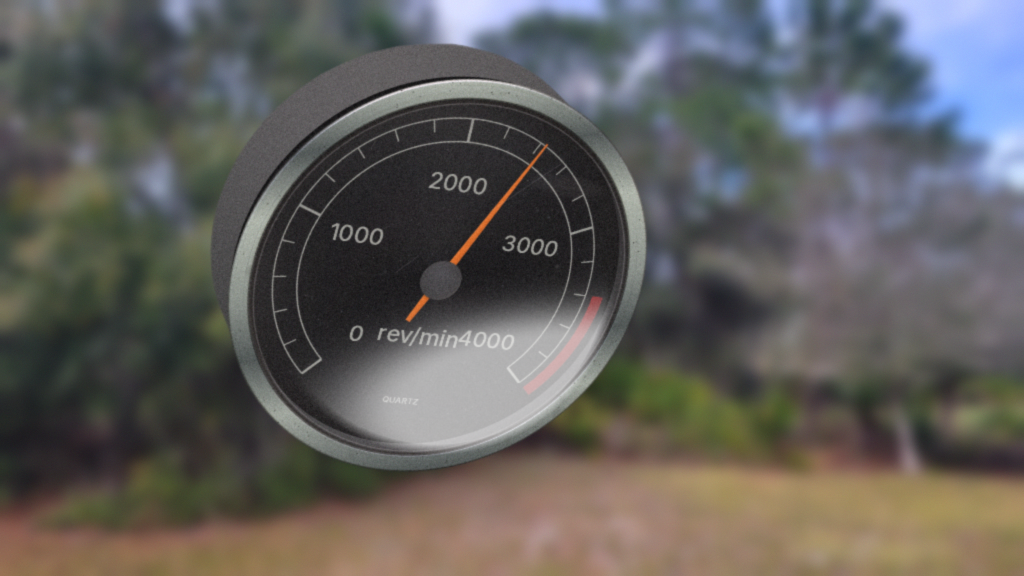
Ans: **2400** rpm
